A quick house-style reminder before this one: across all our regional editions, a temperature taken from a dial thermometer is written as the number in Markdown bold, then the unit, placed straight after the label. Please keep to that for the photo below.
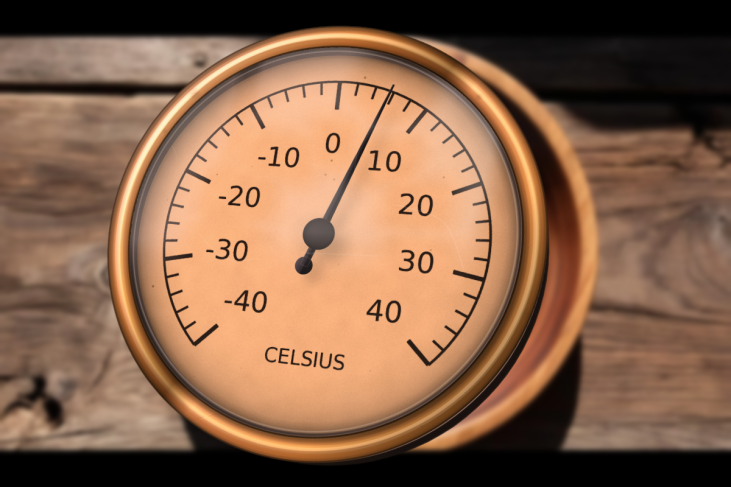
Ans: **6** °C
